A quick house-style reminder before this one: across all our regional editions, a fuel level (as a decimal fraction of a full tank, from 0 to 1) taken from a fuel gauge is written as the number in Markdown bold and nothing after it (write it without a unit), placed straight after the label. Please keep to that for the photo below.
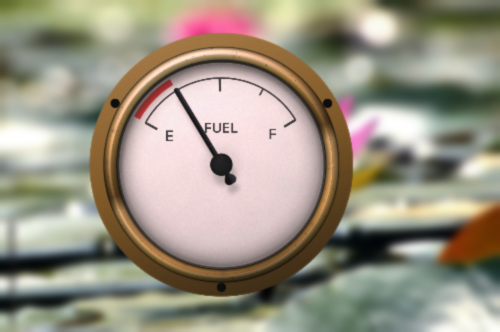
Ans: **0.25**
